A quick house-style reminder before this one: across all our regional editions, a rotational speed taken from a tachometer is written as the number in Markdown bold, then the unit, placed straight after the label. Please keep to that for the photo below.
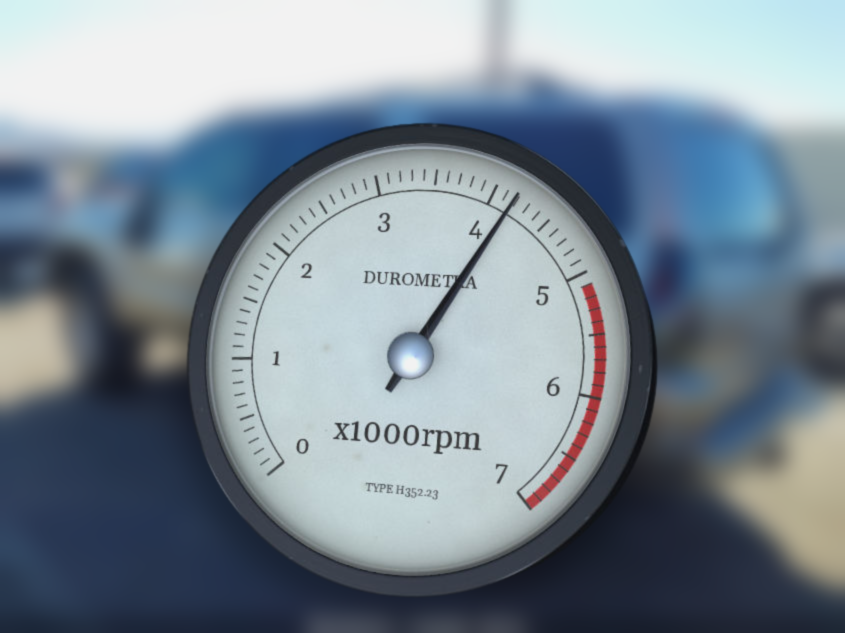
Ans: **4200** rpm
